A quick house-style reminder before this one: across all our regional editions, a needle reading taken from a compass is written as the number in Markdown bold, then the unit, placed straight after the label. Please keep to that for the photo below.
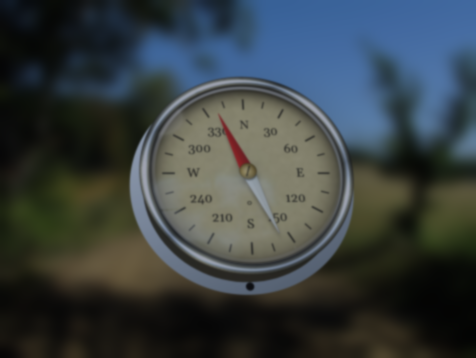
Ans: **337.5** °
